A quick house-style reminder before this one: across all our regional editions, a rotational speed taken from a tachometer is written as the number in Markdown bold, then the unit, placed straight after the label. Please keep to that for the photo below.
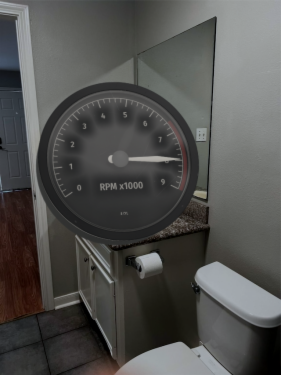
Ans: **8000** rpm
